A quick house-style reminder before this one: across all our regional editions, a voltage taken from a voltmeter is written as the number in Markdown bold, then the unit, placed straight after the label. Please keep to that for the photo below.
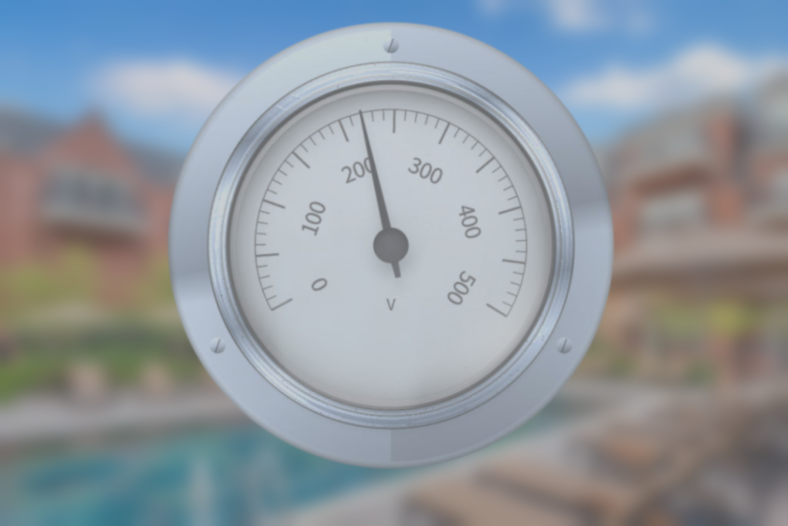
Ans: **220** V
